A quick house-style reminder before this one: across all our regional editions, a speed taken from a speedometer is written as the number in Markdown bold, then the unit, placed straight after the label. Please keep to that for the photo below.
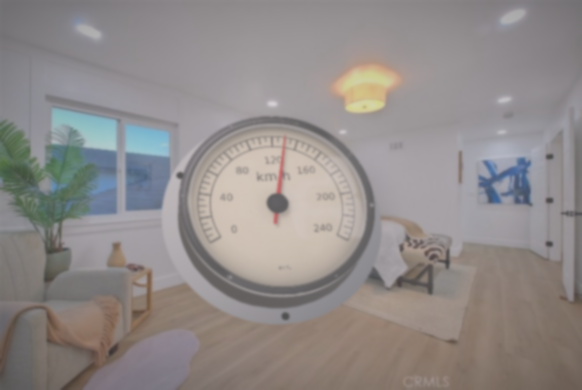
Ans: **130** km/h
